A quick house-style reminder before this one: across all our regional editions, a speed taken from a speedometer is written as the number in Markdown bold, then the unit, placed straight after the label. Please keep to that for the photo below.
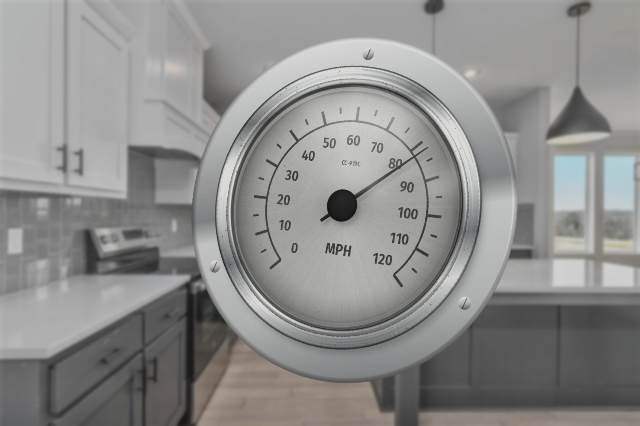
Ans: **82.5** mph
